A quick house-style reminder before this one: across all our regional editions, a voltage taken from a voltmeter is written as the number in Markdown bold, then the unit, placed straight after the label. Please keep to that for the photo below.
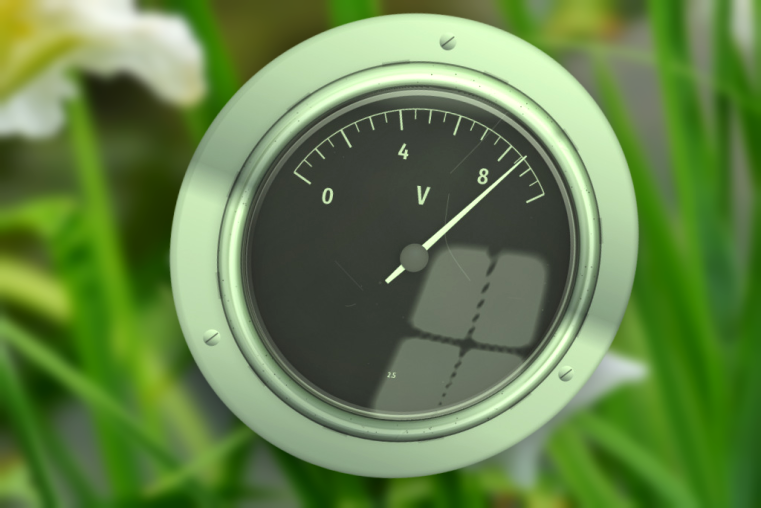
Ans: **8.5** V
